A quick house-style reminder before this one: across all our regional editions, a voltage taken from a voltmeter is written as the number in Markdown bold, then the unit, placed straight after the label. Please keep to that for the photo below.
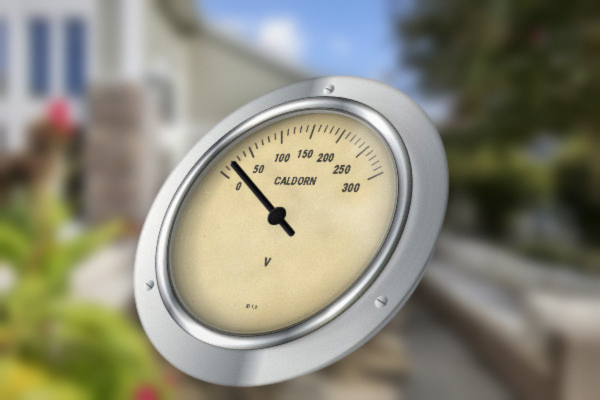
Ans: **20** V
